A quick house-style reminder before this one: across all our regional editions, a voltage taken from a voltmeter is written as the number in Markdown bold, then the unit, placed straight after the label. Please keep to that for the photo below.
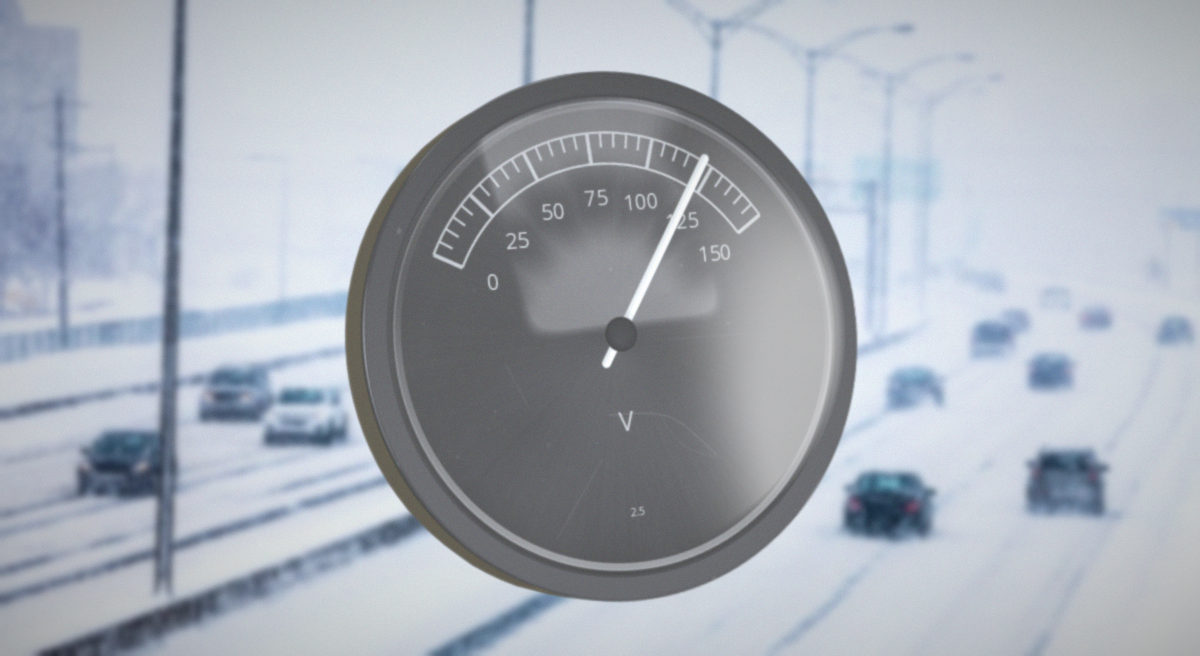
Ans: **120** V
